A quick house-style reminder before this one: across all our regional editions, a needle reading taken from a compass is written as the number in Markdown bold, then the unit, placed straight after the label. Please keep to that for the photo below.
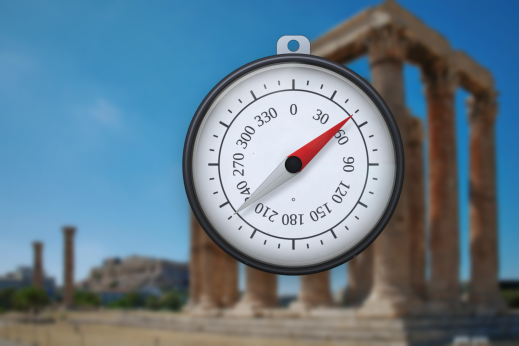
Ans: **50** °
